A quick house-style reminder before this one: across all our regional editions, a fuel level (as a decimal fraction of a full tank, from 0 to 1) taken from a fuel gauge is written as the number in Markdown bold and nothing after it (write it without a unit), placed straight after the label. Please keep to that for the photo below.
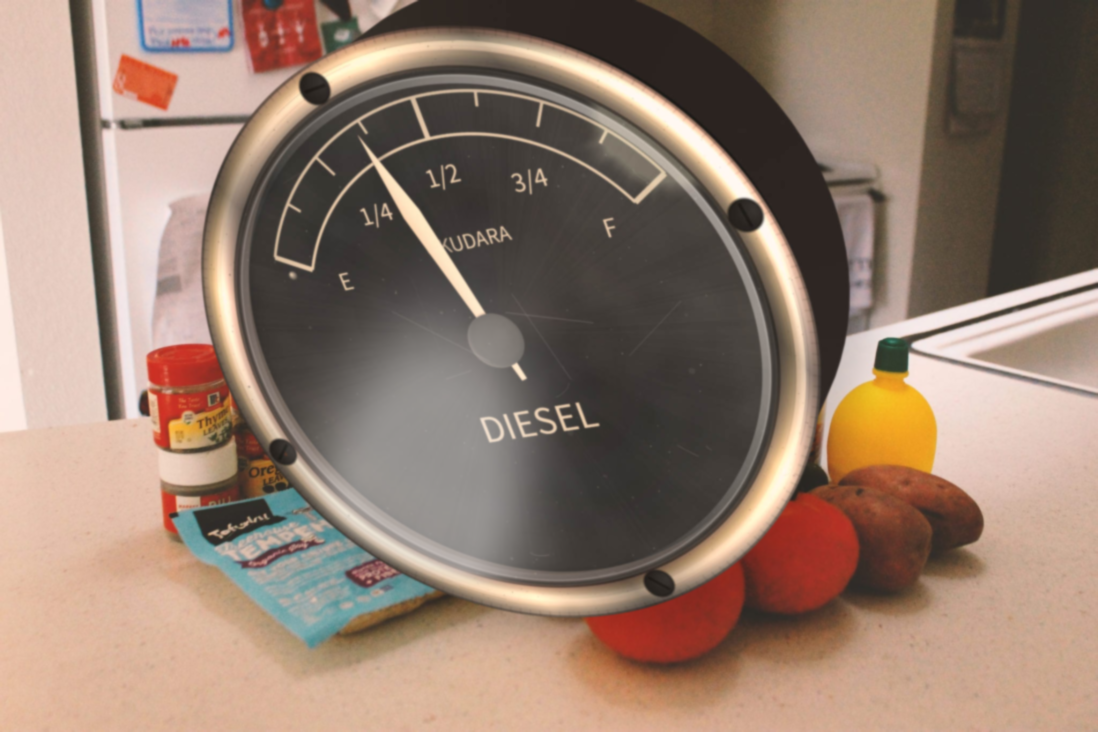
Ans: **0.375**
